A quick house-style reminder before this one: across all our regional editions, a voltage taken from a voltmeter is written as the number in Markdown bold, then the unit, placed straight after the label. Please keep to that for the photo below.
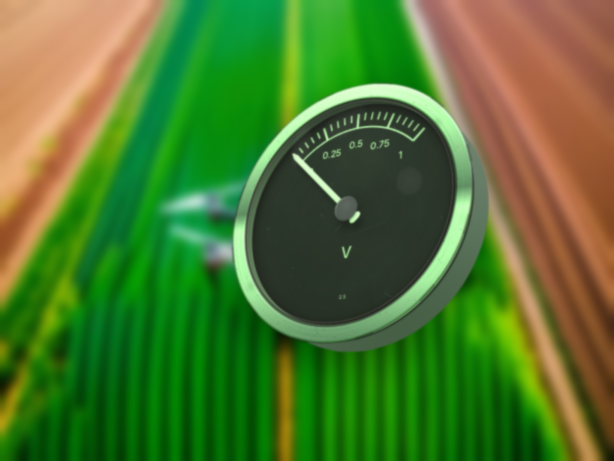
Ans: **0** V
